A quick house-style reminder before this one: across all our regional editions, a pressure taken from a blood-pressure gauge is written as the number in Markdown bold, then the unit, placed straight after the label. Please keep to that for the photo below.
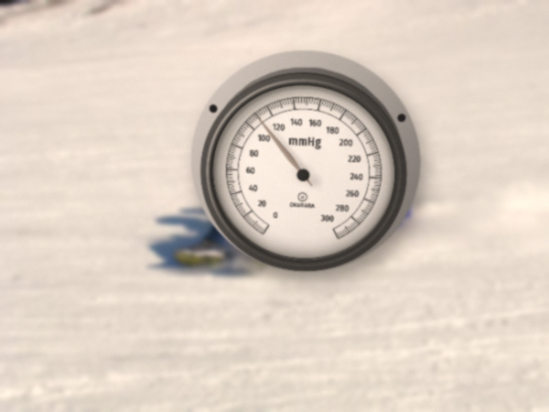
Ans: **110** mmHg
